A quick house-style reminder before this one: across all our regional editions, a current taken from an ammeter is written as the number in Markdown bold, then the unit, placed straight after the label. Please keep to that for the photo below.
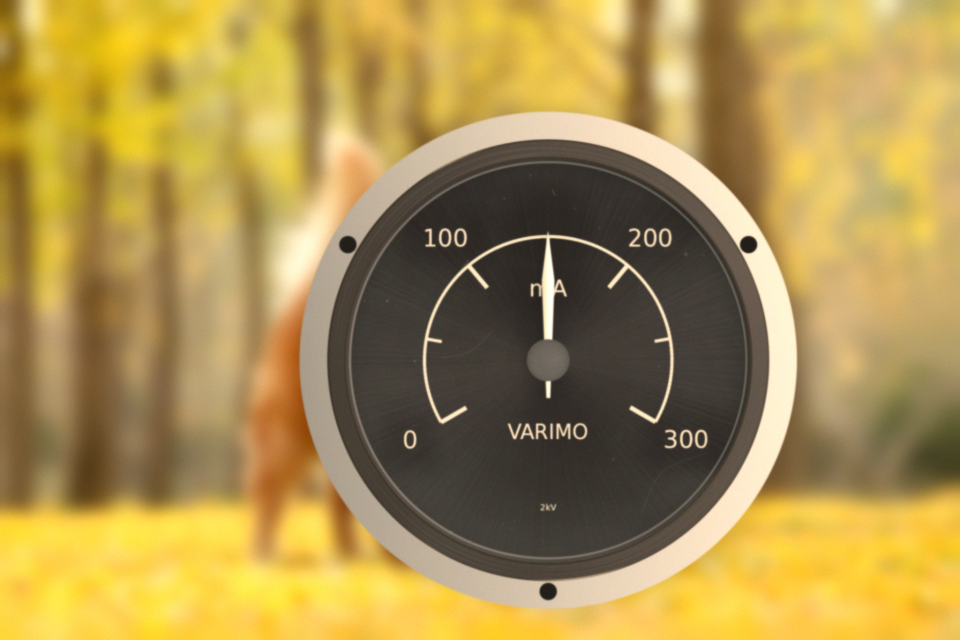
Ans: **150** mA
